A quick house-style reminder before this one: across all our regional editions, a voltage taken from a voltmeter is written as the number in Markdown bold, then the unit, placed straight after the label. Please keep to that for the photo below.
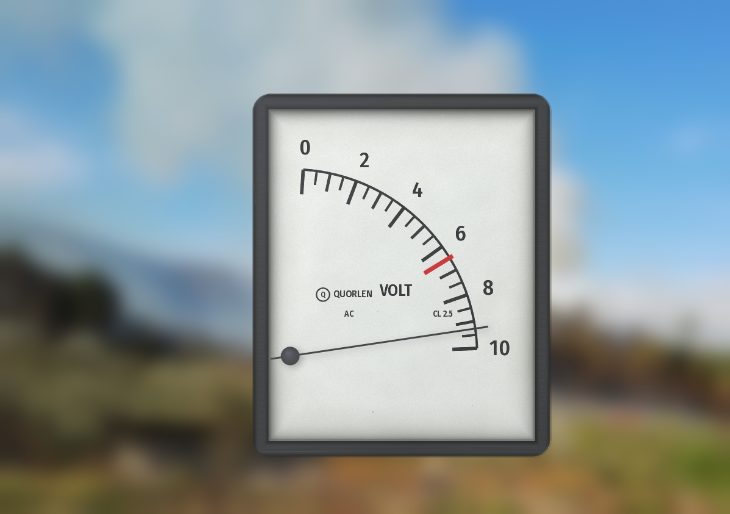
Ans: **9.25** V
